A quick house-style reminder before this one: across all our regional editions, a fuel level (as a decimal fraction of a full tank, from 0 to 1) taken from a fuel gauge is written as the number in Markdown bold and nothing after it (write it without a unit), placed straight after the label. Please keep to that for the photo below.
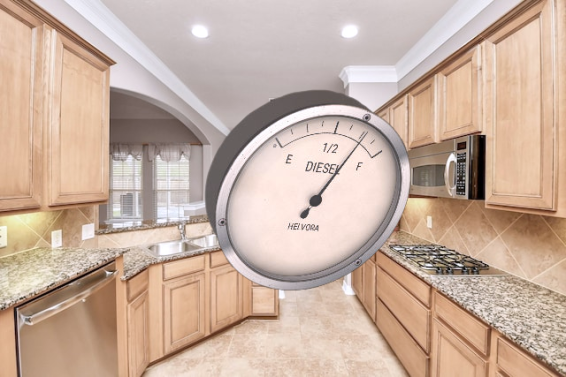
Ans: **0.75**
